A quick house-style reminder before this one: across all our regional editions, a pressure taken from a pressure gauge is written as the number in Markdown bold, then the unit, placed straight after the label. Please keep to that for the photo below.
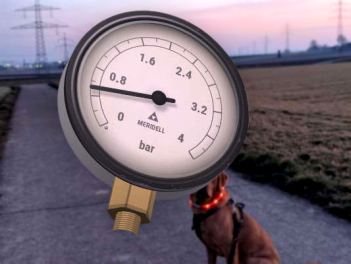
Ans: **0.5** bar
